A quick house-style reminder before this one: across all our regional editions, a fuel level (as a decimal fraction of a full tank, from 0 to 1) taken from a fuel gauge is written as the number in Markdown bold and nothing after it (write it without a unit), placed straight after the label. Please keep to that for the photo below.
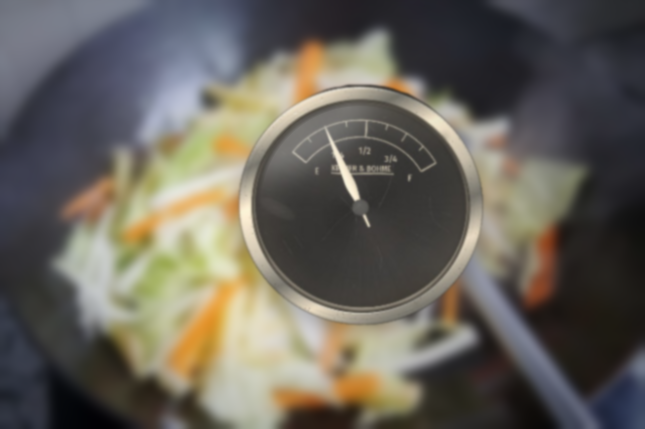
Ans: **0.25**
